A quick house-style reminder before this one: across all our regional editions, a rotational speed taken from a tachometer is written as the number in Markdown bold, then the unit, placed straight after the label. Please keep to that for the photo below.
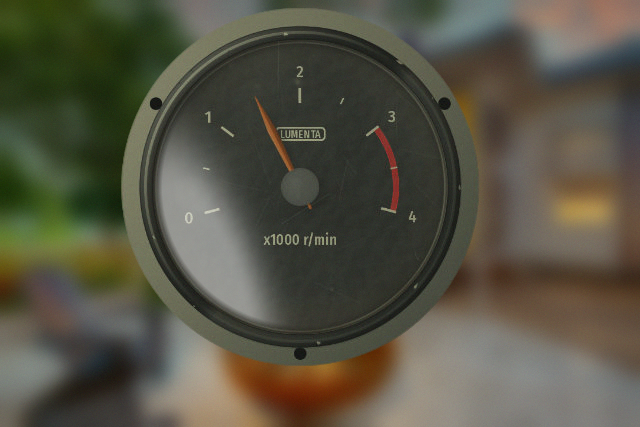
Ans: **1500** rpm
